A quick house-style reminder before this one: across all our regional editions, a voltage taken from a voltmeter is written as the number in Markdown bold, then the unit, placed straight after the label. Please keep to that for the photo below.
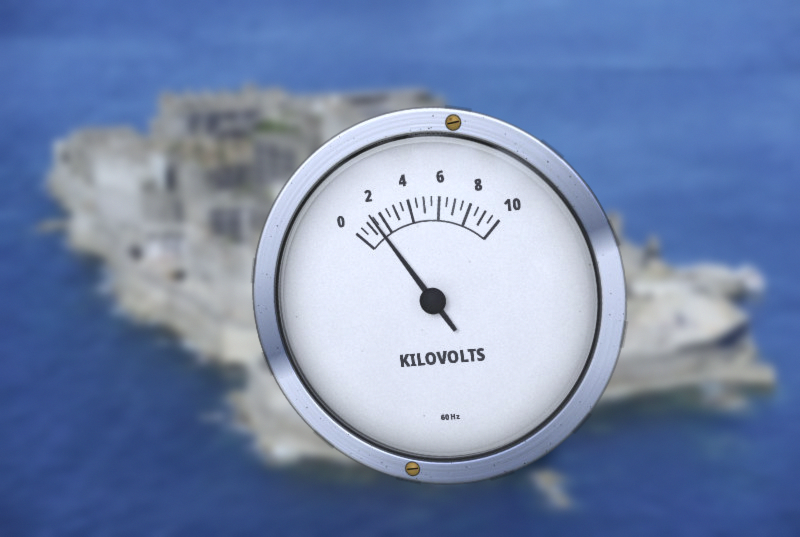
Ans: **1.5** kV
